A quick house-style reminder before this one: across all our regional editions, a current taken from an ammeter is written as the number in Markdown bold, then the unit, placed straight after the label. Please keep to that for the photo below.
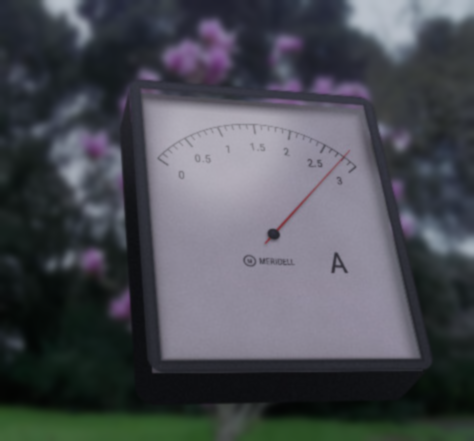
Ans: **2.8** A
